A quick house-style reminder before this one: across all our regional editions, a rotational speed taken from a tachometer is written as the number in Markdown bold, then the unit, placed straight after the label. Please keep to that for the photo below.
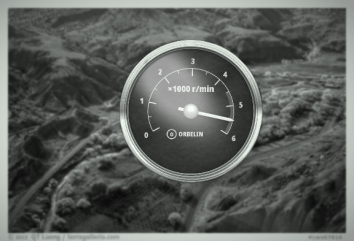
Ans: **5500** rpm
